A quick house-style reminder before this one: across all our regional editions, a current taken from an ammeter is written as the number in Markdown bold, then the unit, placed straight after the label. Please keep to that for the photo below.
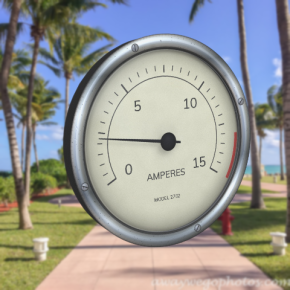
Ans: **2.25** A
